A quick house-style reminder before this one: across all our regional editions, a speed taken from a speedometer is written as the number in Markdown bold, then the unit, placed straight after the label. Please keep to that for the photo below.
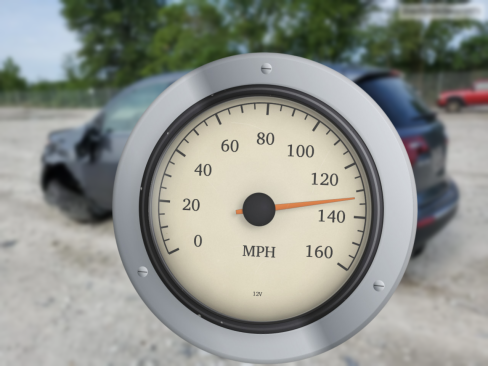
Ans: **132.5** mph
